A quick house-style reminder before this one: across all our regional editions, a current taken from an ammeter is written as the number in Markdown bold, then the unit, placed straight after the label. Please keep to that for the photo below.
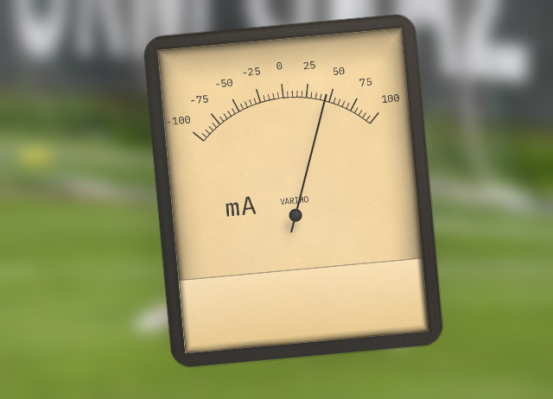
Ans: **45** mA
